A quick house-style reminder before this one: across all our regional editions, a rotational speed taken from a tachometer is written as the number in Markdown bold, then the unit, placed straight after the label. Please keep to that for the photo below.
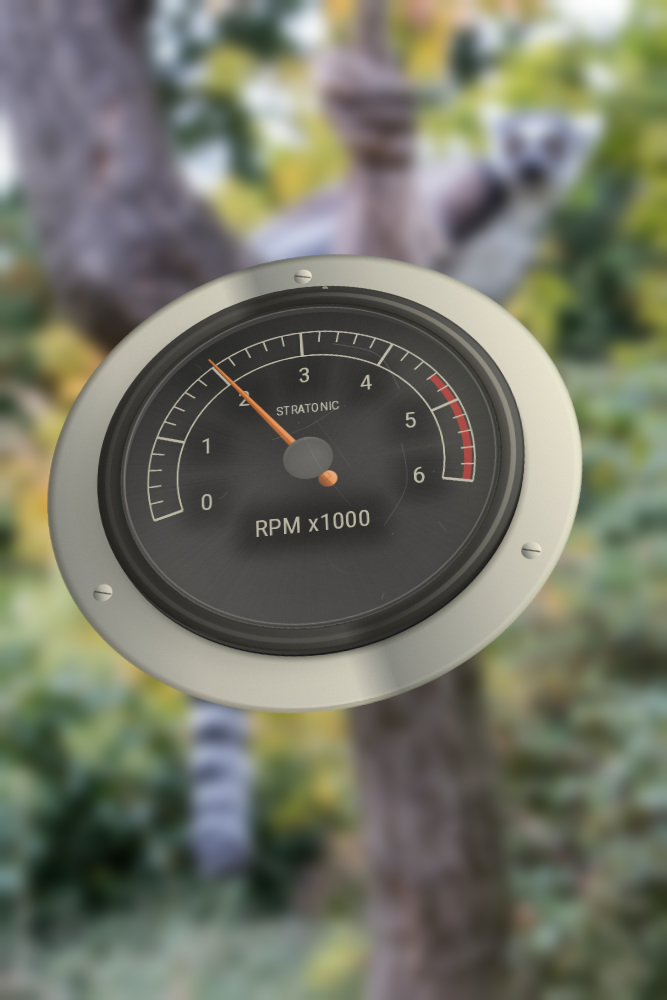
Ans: **2000** rpm
